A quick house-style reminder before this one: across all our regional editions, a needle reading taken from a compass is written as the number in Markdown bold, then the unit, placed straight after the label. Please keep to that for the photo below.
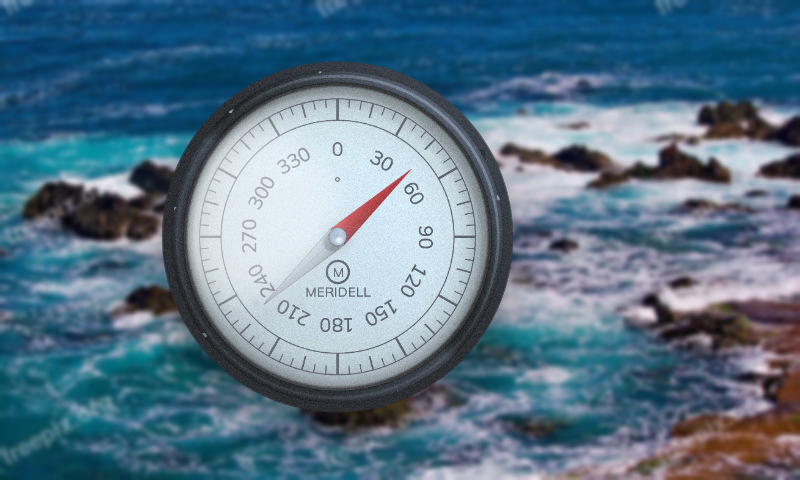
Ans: **47.5** °
